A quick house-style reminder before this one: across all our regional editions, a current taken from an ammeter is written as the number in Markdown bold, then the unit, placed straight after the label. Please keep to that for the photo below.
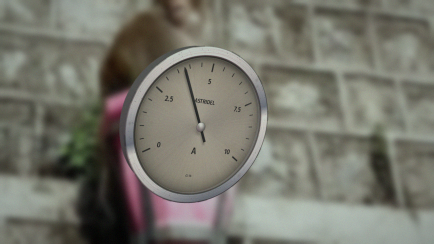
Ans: **3.75** A
